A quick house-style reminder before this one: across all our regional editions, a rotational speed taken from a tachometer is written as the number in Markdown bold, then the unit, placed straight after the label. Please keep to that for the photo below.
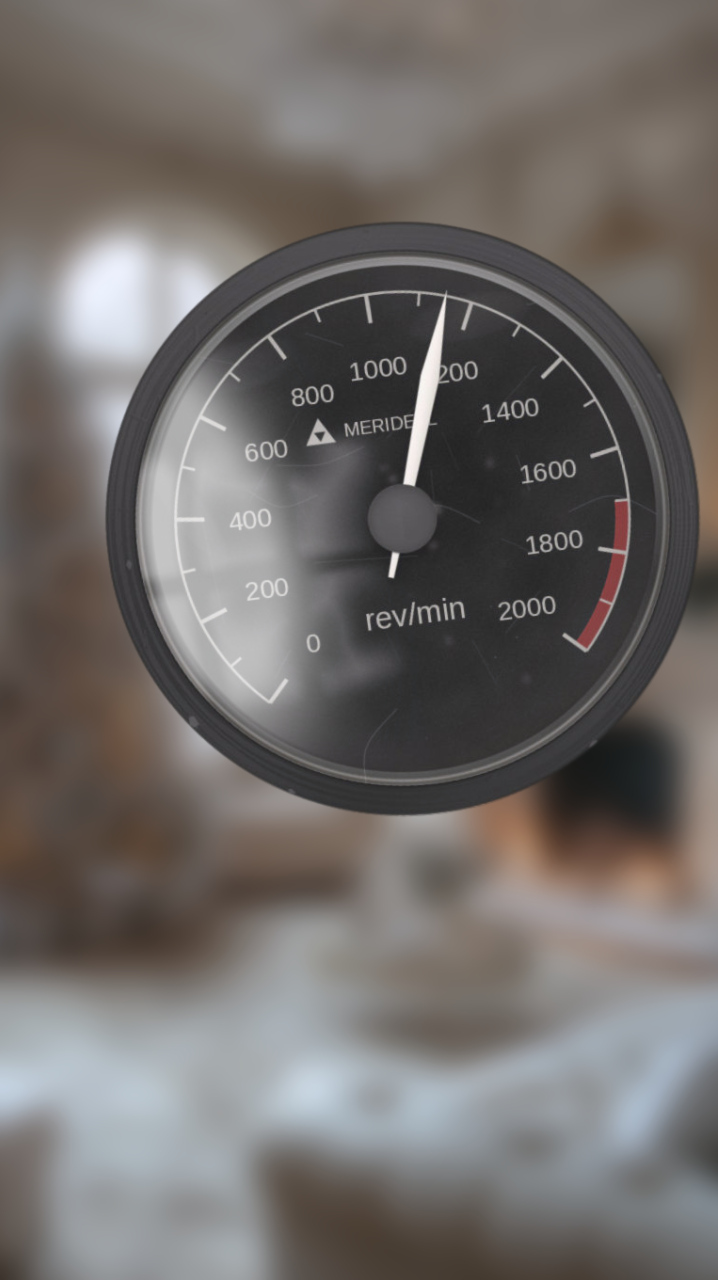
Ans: **1150** rpm
